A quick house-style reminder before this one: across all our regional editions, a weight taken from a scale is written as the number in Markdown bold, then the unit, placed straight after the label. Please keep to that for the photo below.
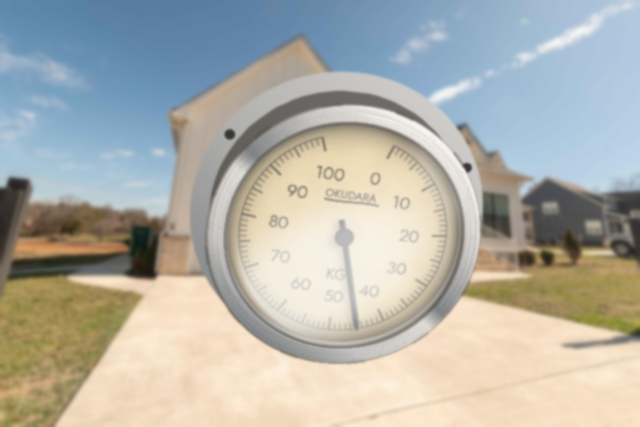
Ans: **45** kg
